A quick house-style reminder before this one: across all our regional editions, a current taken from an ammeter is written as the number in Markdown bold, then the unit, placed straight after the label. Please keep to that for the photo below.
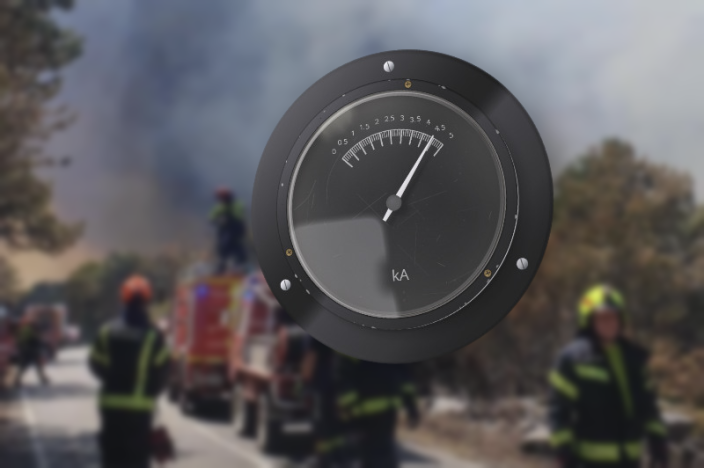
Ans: **4.5** kA
